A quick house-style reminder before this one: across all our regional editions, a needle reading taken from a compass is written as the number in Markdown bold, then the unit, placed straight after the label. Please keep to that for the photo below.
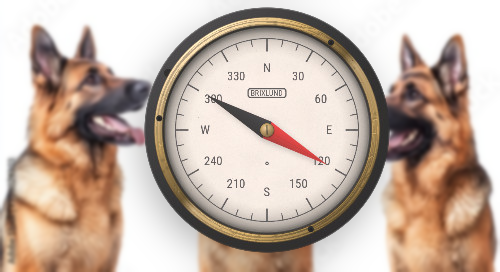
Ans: **120** °
